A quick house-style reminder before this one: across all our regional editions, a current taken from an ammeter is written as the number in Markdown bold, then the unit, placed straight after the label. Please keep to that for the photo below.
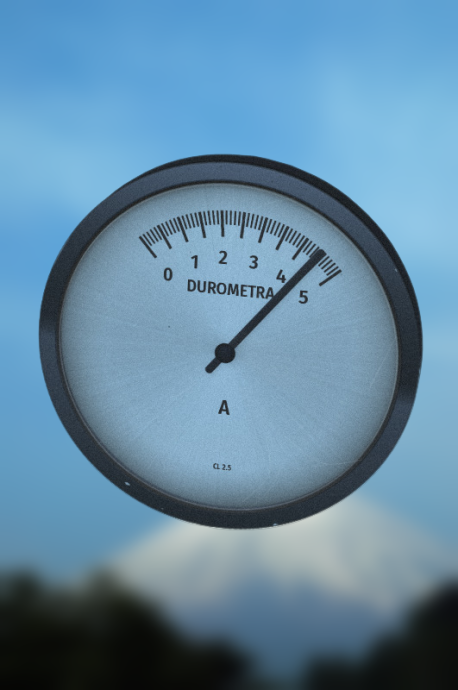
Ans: **4.4** A
